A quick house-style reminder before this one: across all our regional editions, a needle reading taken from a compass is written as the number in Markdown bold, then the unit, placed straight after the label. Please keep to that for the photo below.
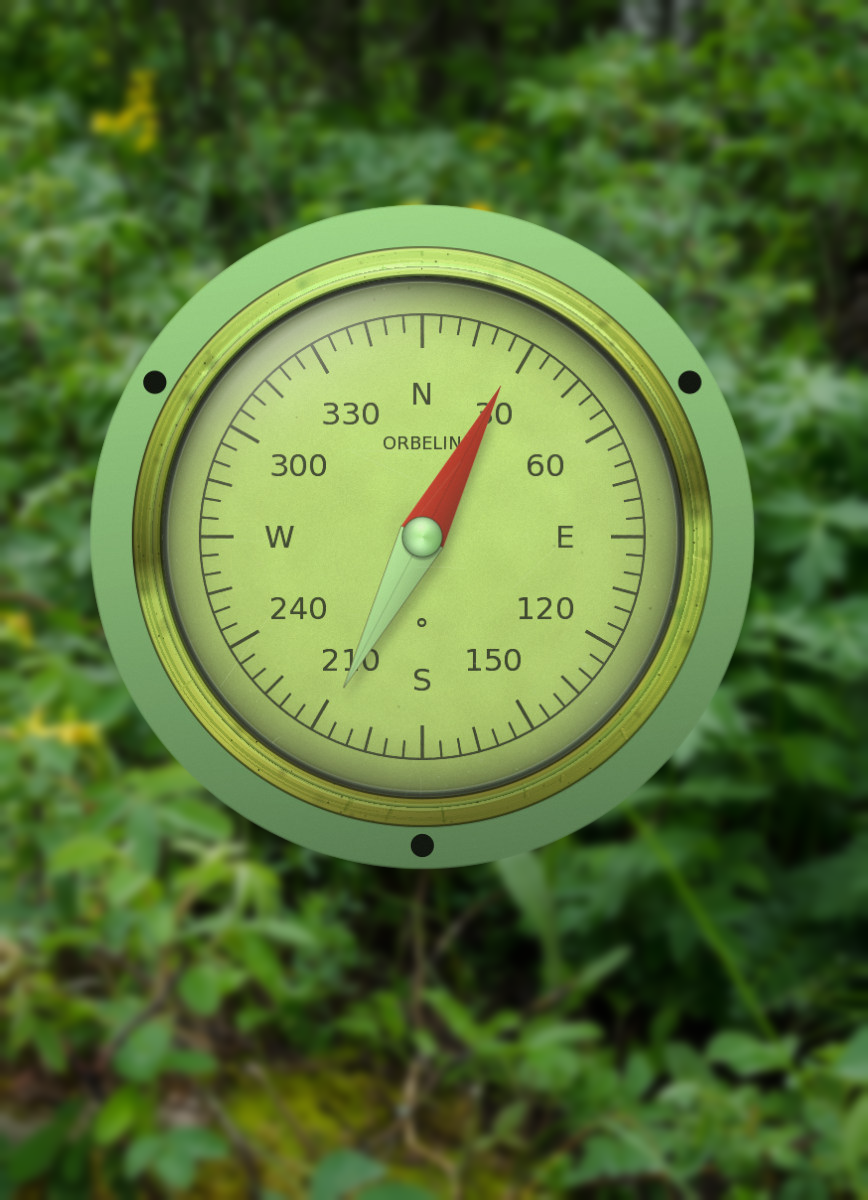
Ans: **27.5** °
